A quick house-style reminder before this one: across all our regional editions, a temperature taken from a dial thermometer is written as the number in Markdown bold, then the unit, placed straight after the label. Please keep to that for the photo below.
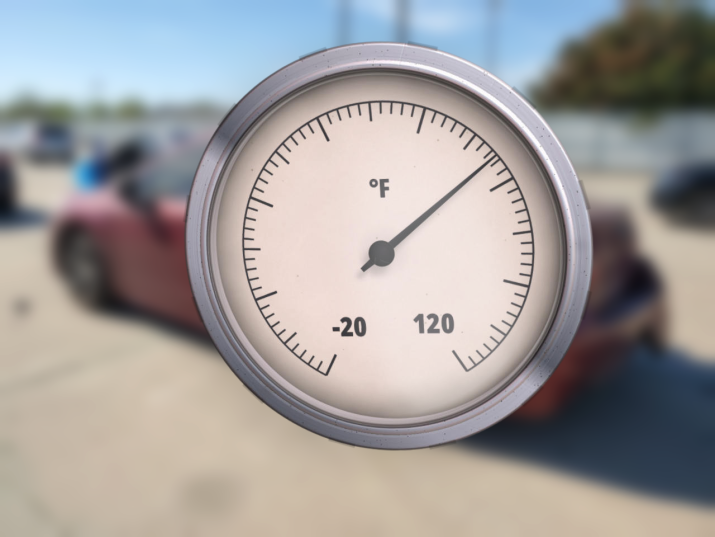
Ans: **75** °F
